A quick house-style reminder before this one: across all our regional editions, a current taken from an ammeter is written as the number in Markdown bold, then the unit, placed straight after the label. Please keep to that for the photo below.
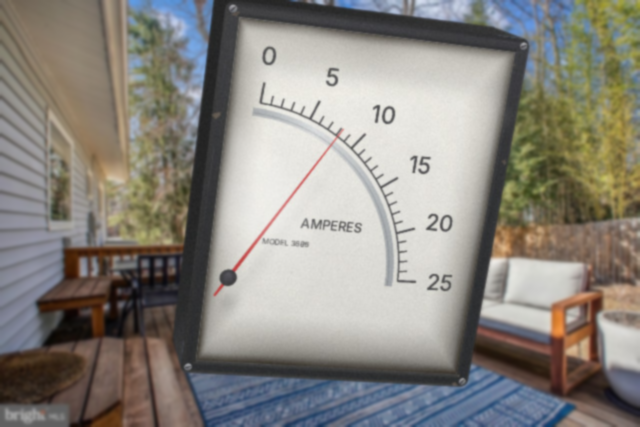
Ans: **8** A
